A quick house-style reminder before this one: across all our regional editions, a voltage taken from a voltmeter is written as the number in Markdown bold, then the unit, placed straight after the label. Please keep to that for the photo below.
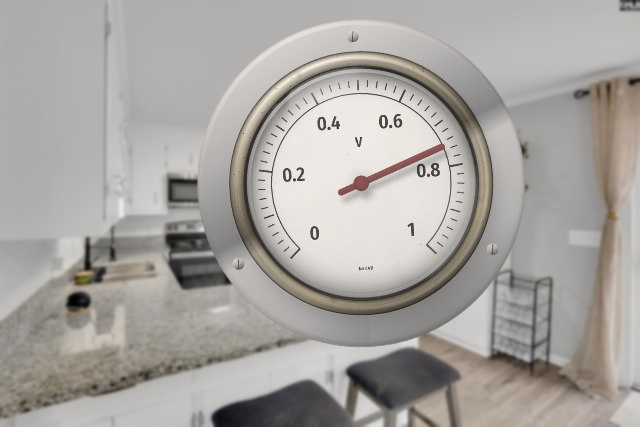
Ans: **0.75** V
